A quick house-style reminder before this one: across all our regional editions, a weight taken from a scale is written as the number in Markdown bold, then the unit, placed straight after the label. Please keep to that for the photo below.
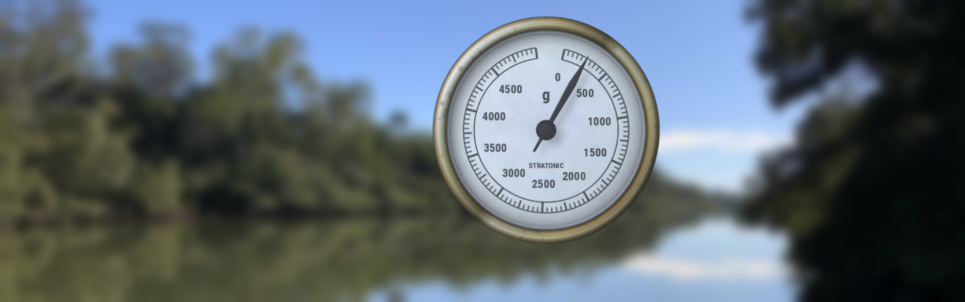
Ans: **250** g
